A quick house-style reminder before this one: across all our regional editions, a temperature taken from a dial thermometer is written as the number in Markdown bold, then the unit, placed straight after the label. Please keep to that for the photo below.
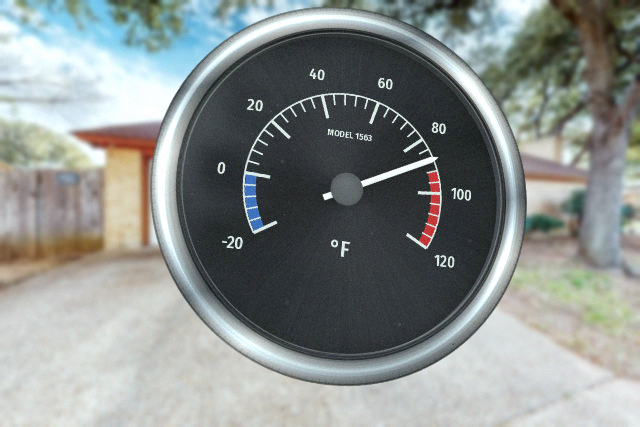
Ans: **88** °F
